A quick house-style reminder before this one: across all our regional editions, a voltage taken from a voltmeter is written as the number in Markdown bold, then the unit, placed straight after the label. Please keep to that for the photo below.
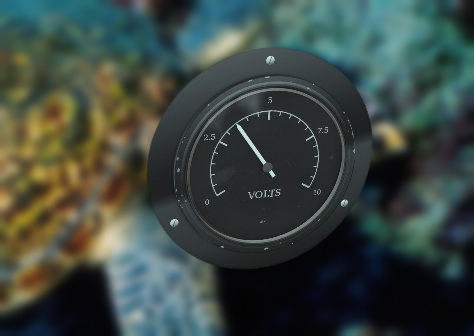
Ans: **3.5** V
